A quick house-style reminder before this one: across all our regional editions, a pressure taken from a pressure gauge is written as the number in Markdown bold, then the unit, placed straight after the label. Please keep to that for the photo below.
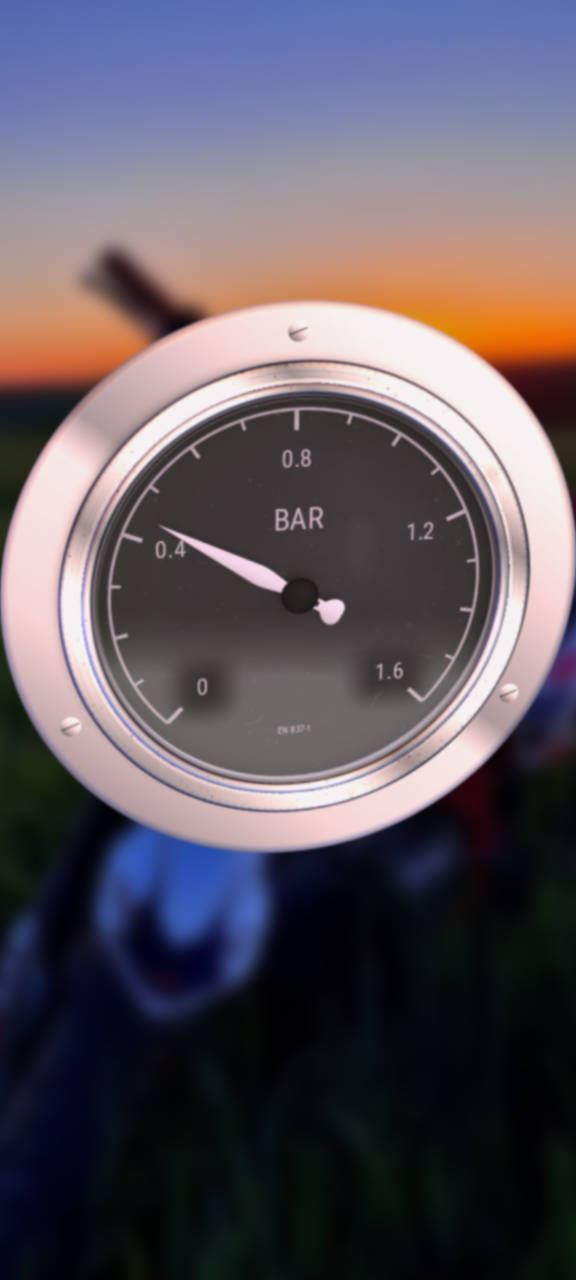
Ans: **0.45** bar
